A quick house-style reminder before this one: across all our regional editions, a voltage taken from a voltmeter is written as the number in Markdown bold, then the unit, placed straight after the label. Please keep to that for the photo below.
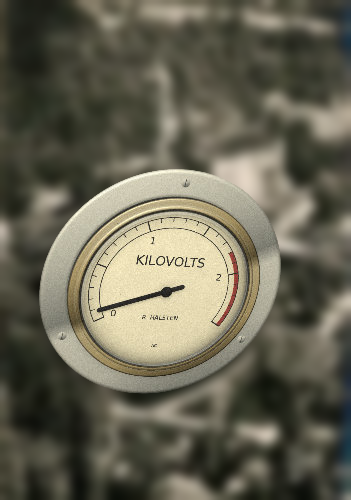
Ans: **0.1** kV
